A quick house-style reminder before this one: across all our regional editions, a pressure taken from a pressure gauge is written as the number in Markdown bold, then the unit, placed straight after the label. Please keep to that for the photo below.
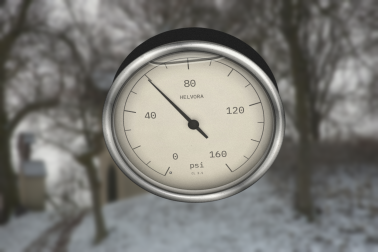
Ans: **60** psi
